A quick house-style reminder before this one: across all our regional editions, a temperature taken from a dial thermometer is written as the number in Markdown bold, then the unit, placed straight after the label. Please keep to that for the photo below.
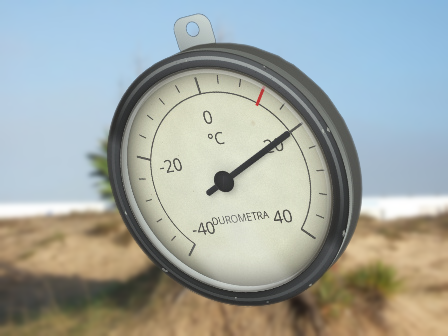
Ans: **20** °C
